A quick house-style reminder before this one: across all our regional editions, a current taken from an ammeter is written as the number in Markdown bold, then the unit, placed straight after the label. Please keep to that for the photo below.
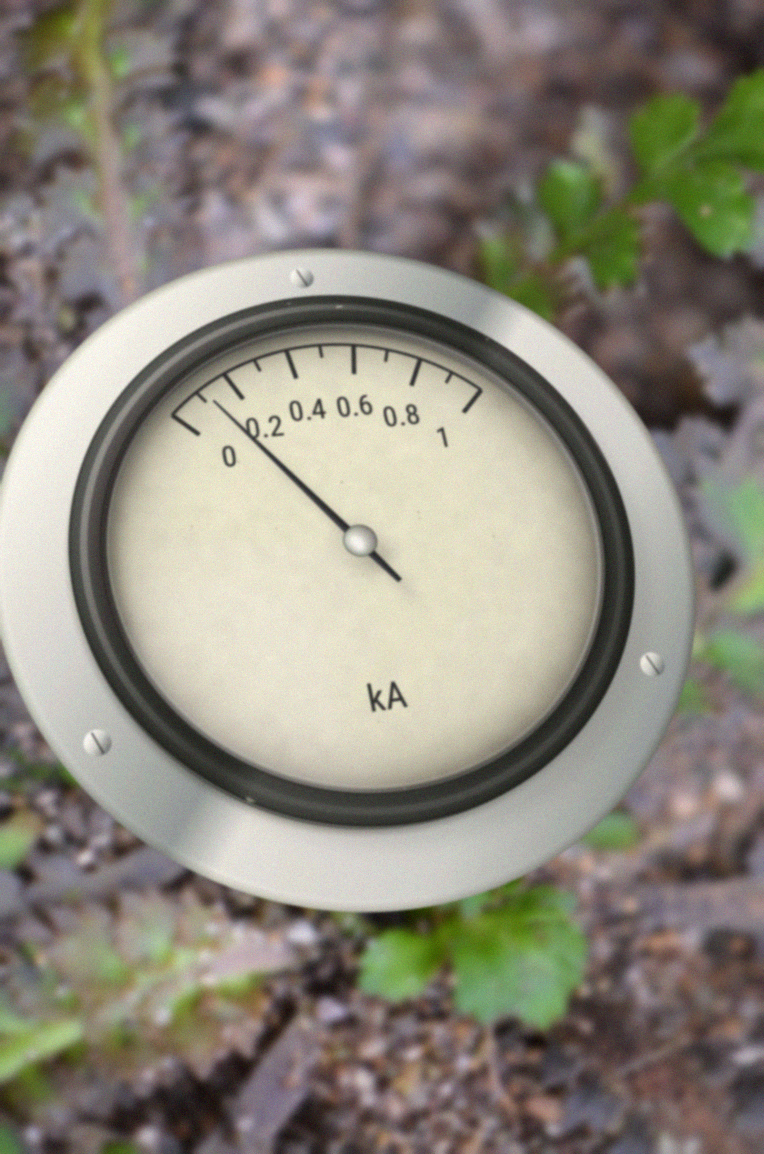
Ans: **0.1** kA
